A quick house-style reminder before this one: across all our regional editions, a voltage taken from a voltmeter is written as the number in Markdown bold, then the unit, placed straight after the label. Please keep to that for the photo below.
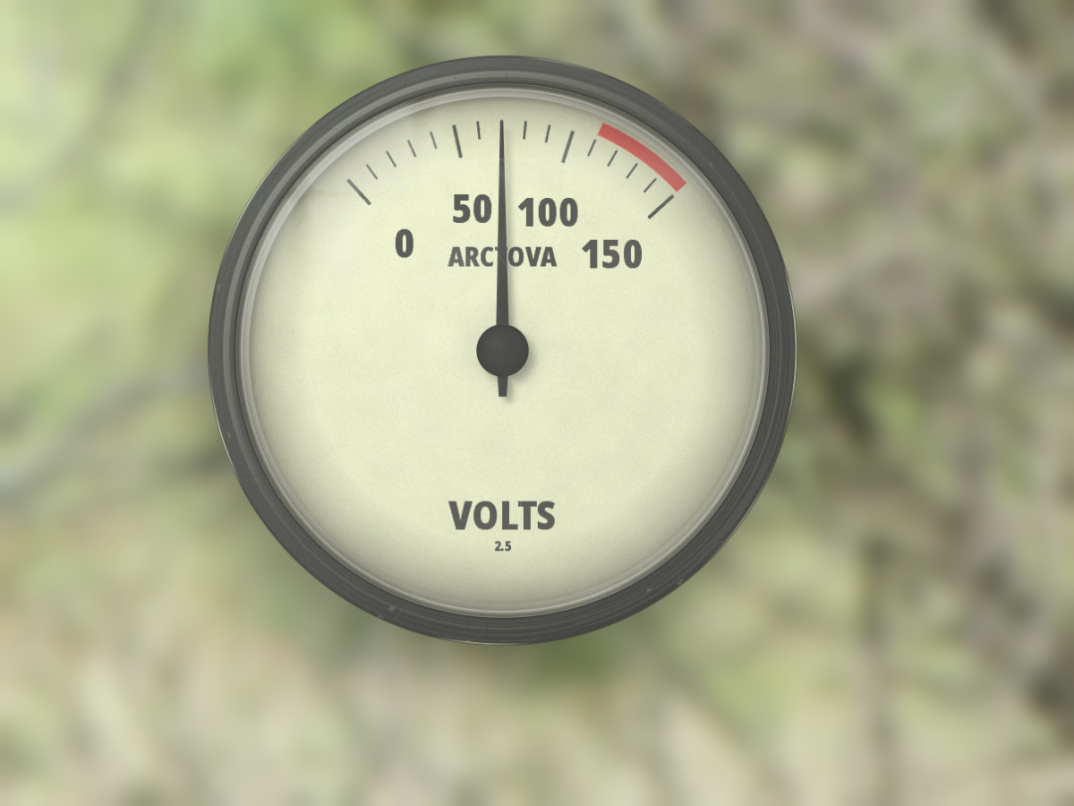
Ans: **70** V
